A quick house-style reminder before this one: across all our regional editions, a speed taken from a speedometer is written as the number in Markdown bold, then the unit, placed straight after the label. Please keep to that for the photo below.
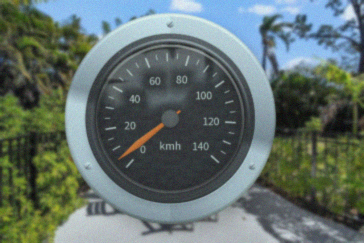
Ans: **5** km/h
